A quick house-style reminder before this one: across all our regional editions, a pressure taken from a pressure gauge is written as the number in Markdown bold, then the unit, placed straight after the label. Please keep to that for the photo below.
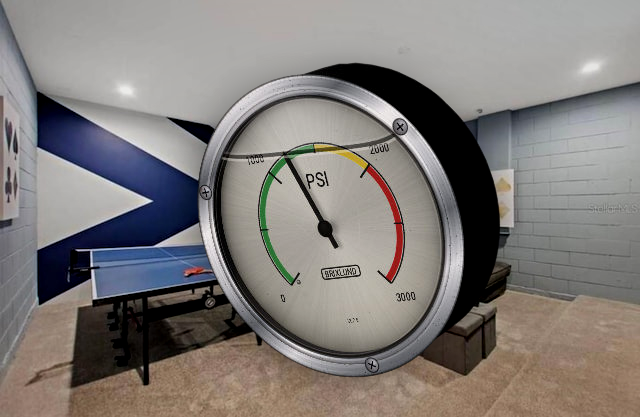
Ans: **1250** psi
